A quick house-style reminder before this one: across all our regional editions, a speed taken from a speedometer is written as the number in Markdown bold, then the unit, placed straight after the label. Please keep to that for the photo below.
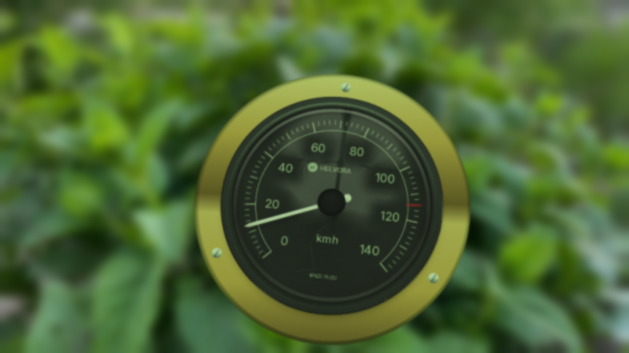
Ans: **12** km/h
